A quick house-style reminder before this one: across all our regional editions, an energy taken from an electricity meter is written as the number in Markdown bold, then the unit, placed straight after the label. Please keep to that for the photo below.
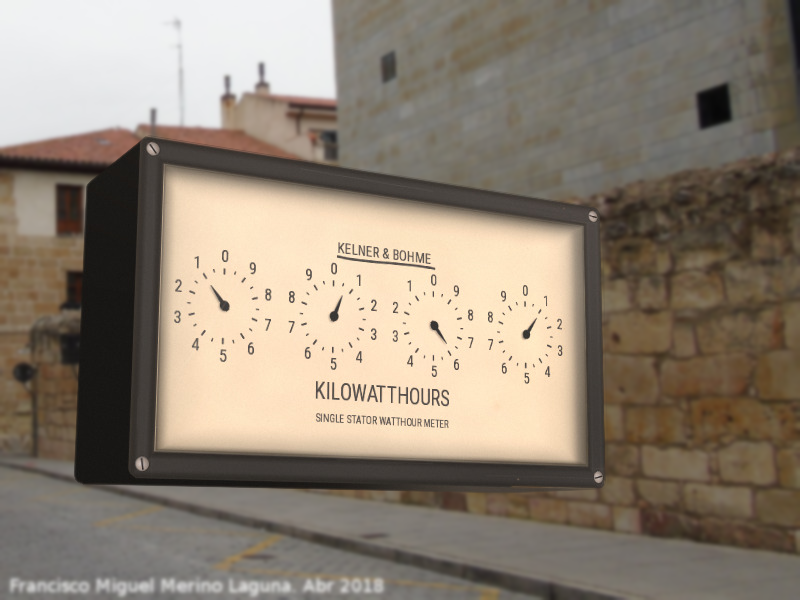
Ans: **1061** kWh
